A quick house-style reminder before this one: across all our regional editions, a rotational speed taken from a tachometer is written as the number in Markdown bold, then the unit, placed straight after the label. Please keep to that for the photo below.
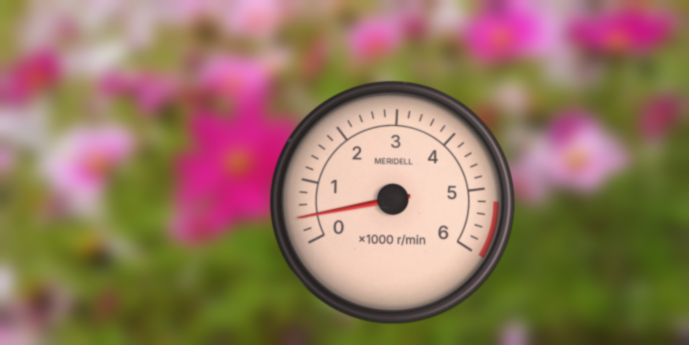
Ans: **400** rpm
